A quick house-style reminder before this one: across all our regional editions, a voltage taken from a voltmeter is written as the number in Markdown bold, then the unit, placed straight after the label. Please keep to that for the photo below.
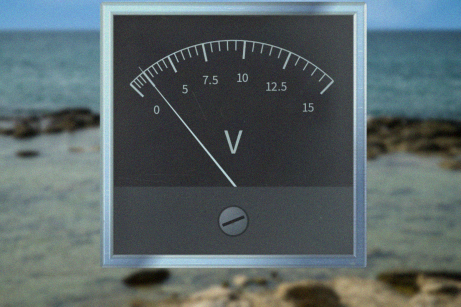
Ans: **2.5** V
